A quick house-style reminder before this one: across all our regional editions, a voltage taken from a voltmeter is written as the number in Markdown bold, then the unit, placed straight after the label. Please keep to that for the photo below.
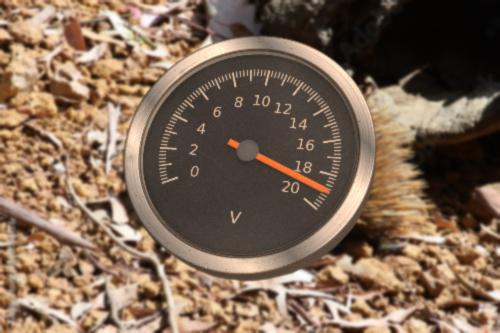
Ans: **19** V
